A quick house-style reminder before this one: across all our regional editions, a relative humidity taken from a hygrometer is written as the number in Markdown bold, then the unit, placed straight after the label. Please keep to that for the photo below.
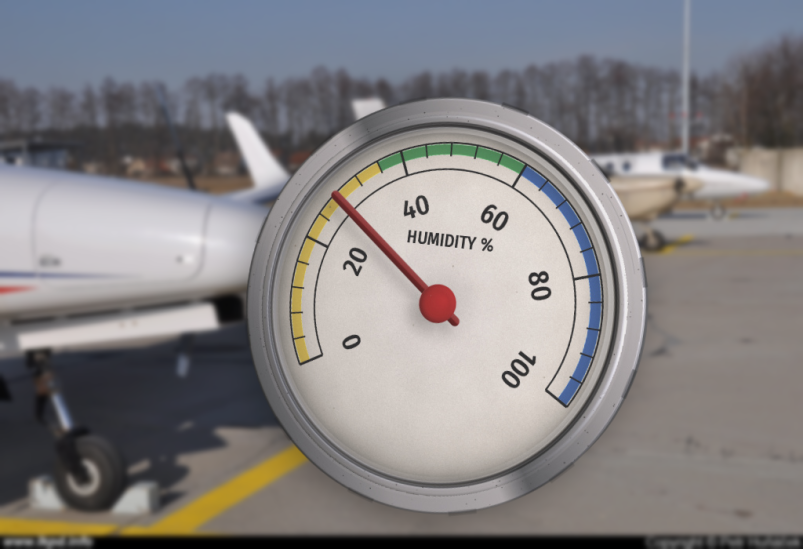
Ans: **28** %
